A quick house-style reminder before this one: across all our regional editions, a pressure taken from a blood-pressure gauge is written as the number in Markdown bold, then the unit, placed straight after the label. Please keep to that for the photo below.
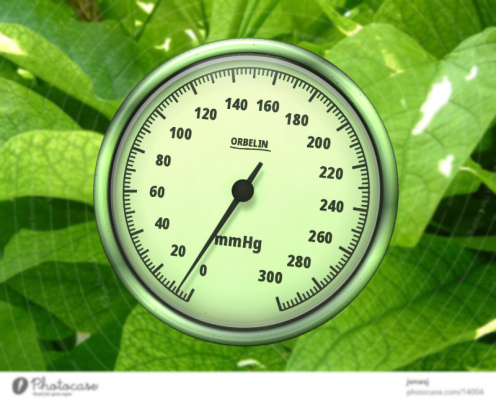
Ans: **6** mmHg
